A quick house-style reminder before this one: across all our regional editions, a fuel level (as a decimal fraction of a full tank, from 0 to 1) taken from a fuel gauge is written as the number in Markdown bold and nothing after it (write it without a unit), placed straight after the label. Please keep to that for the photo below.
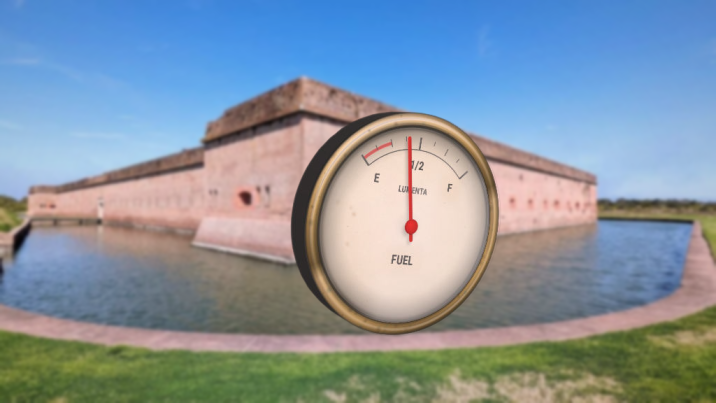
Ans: **0.375**
